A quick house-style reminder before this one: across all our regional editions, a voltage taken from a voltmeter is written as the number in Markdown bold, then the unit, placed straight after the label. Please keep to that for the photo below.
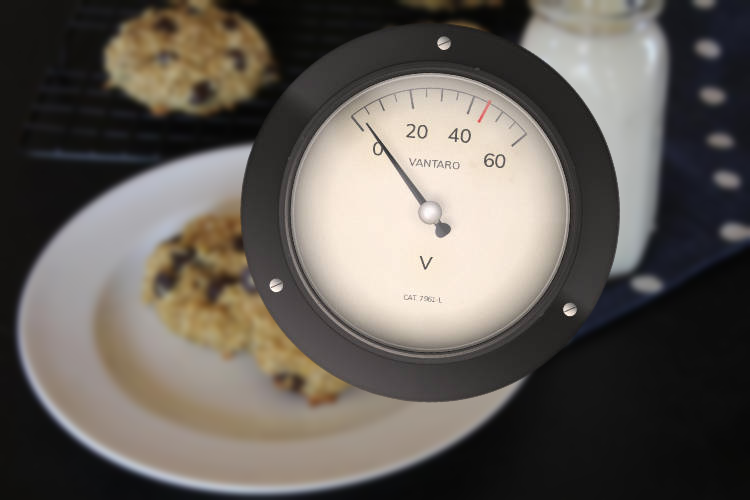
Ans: **2.5** V
